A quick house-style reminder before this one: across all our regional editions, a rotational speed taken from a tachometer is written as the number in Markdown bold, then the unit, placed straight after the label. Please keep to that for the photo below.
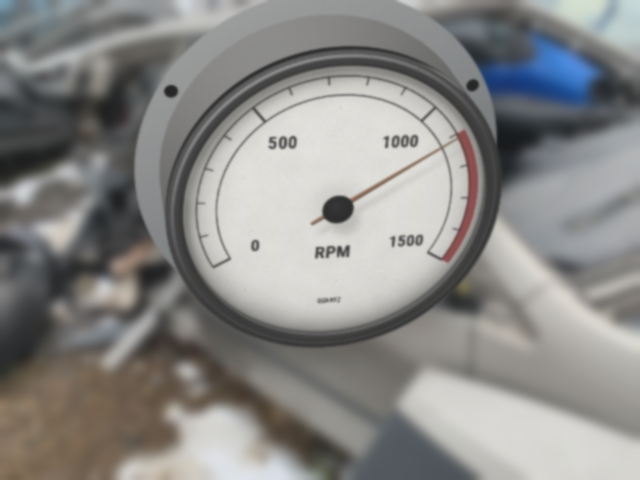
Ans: **1100** rpm
